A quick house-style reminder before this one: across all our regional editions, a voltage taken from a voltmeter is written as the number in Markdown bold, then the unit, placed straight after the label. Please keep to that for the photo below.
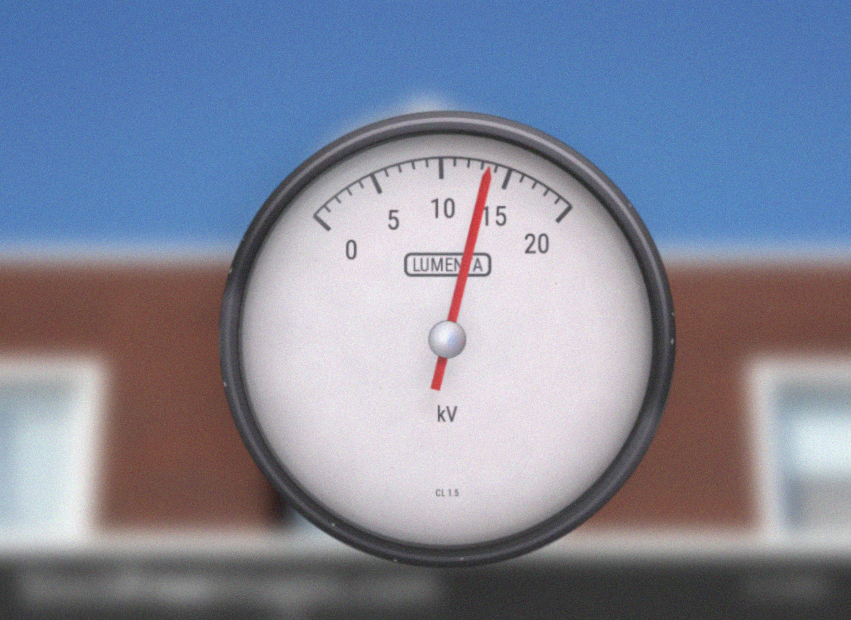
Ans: **13.5** kV
